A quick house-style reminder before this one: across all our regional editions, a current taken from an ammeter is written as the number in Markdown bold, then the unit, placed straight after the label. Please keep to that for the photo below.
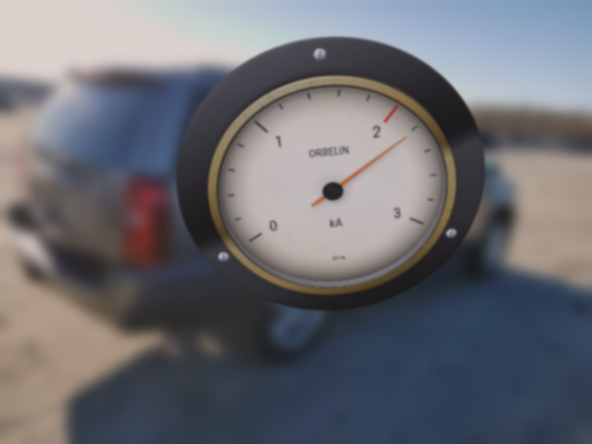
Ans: **2.2** kA
